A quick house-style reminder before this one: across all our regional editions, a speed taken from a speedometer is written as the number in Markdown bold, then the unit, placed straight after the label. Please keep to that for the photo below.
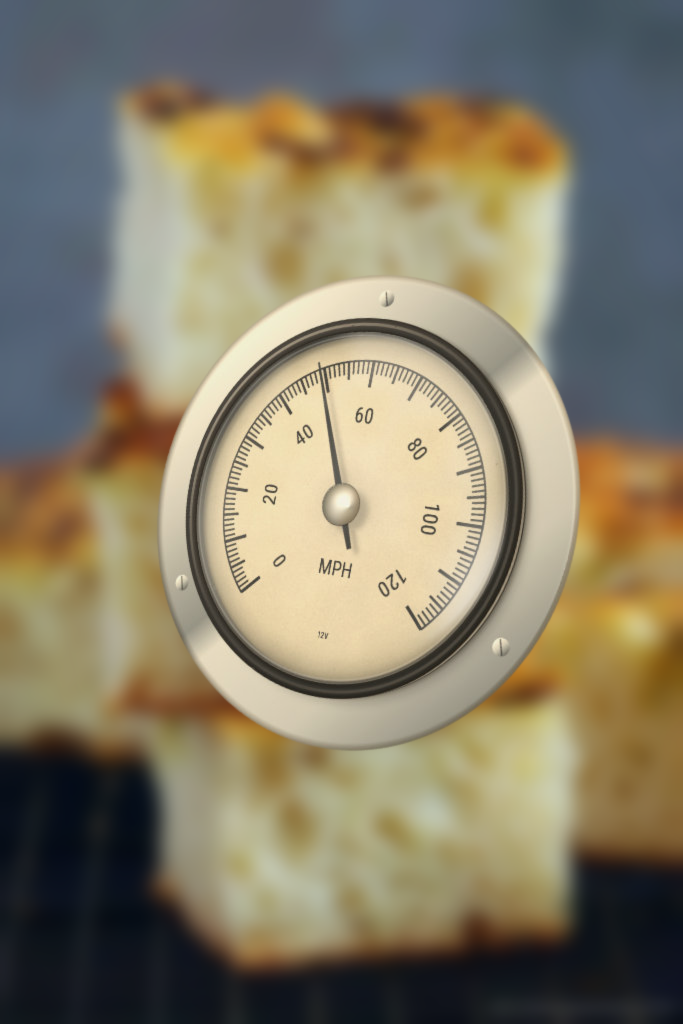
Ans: **50** mph
